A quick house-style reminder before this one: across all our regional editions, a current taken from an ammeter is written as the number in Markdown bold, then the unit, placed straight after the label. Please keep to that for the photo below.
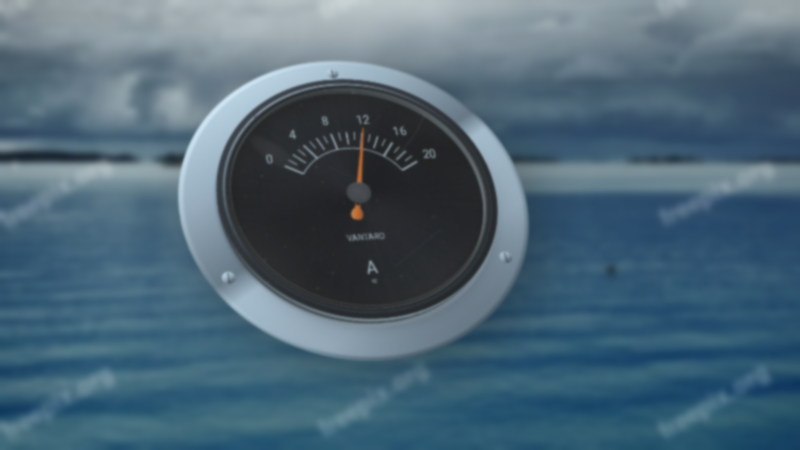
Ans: **12** A
